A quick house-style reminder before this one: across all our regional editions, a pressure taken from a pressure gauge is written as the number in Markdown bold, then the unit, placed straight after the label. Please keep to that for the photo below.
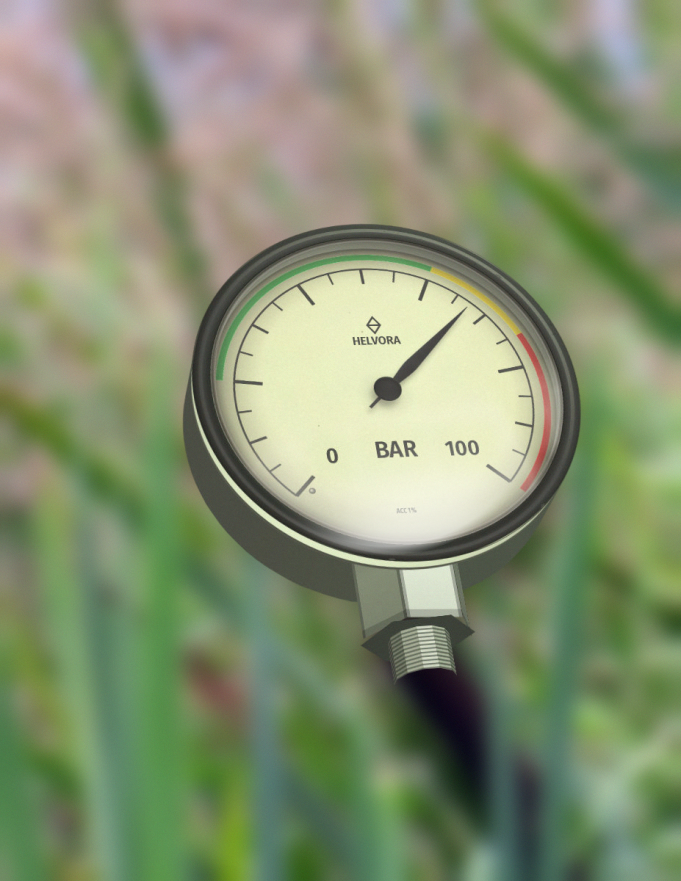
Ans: **67.5** bar
